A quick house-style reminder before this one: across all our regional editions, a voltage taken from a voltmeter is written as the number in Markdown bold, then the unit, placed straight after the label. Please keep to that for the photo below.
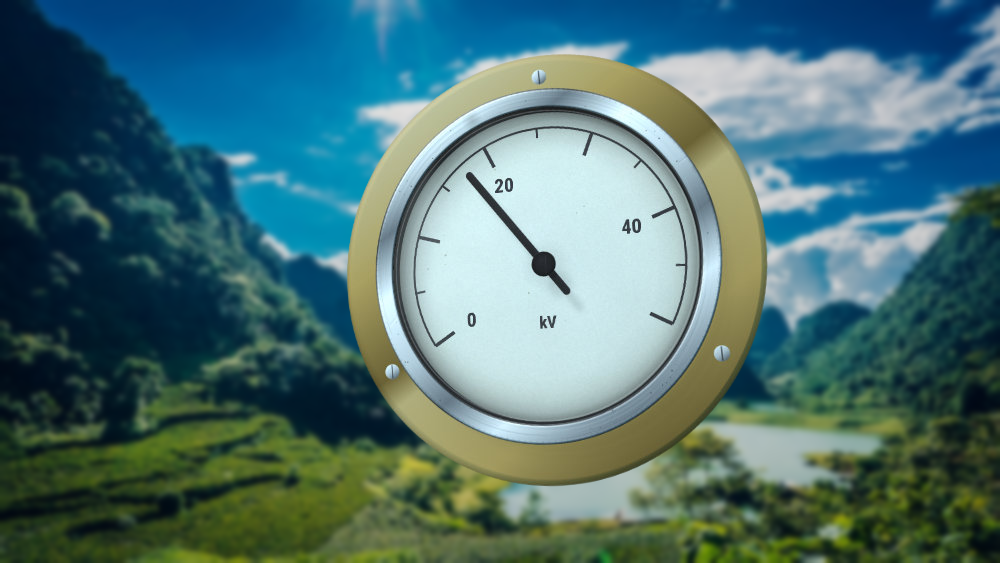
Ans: **17.5** kV
